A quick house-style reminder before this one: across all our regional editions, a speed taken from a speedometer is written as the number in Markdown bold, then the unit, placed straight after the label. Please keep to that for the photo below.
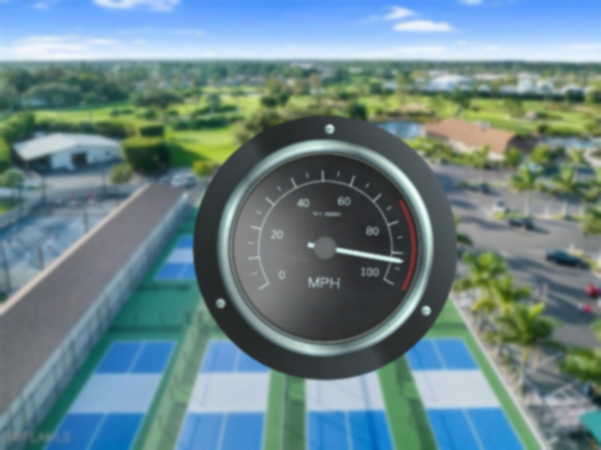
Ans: **92.5** mph
